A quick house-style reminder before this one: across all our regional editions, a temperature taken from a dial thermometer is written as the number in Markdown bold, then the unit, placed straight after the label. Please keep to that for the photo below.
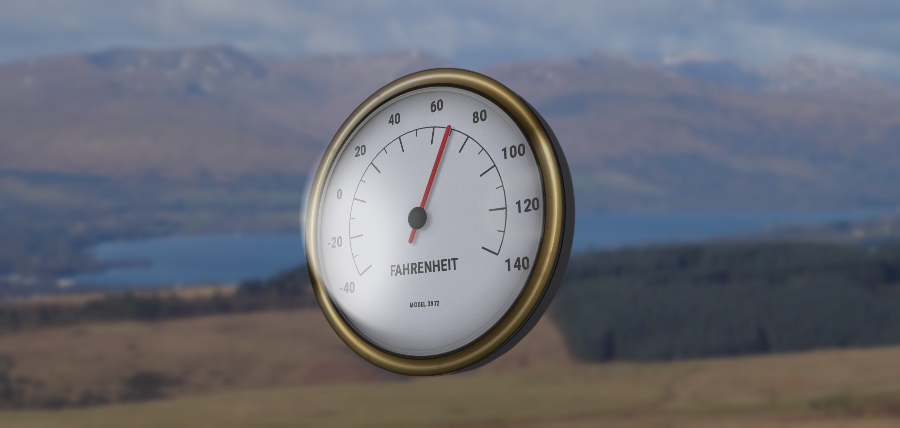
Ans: **70** °F
